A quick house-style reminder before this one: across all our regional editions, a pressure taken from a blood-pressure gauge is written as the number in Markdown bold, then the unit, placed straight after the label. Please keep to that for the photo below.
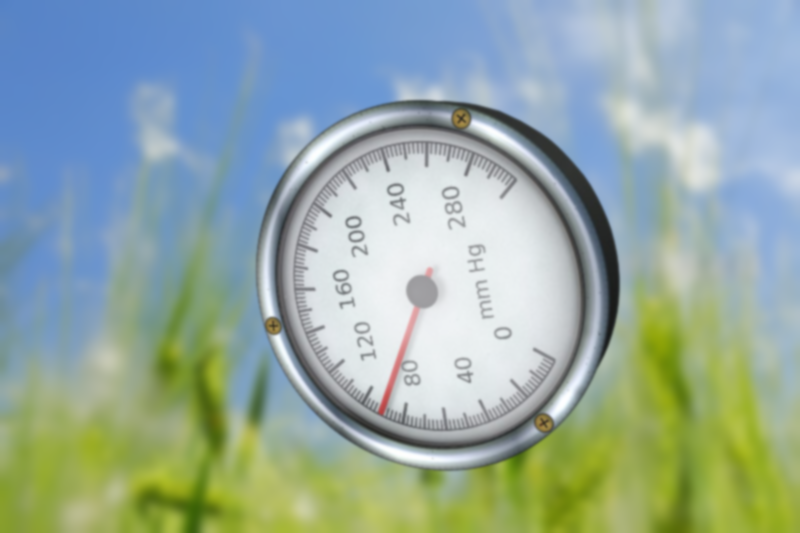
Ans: **90** mmHg
